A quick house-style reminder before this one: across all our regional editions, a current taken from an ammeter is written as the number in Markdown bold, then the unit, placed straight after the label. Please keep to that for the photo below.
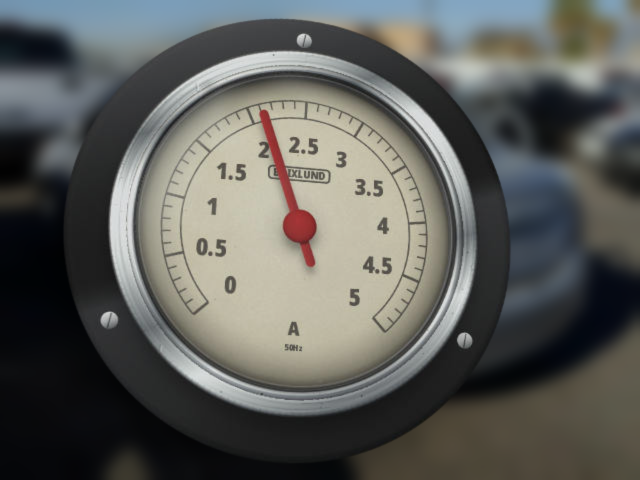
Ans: **2.1** A
